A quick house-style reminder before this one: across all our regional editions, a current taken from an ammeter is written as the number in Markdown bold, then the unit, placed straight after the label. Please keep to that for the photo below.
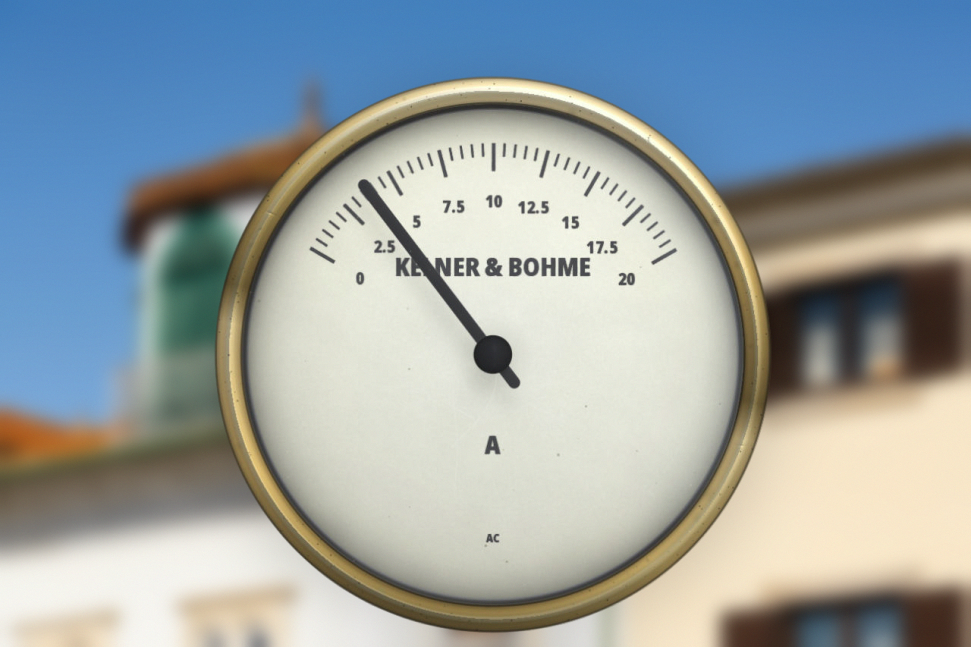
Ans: **3.75** A
